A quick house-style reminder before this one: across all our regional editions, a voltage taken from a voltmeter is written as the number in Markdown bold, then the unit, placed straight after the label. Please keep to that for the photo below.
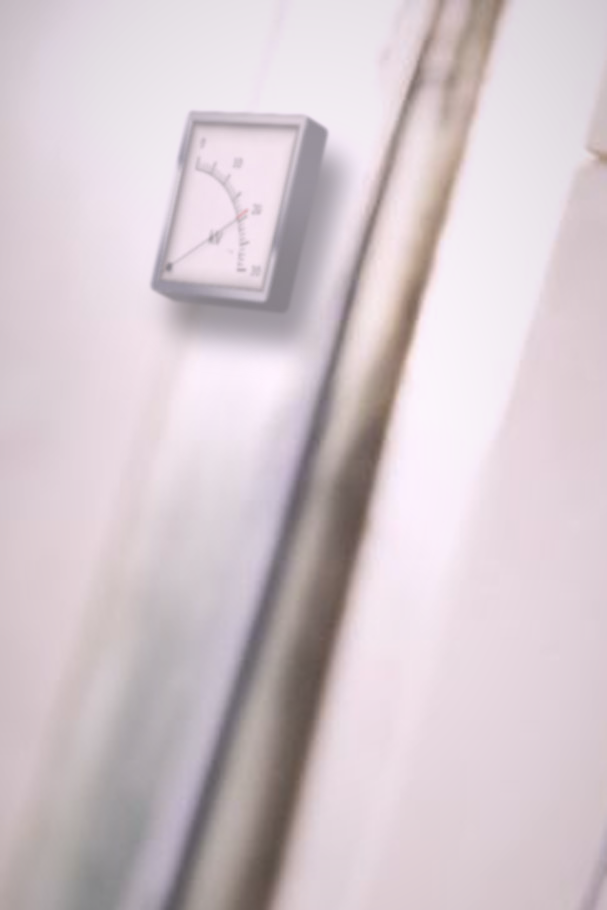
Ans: **20** kV
